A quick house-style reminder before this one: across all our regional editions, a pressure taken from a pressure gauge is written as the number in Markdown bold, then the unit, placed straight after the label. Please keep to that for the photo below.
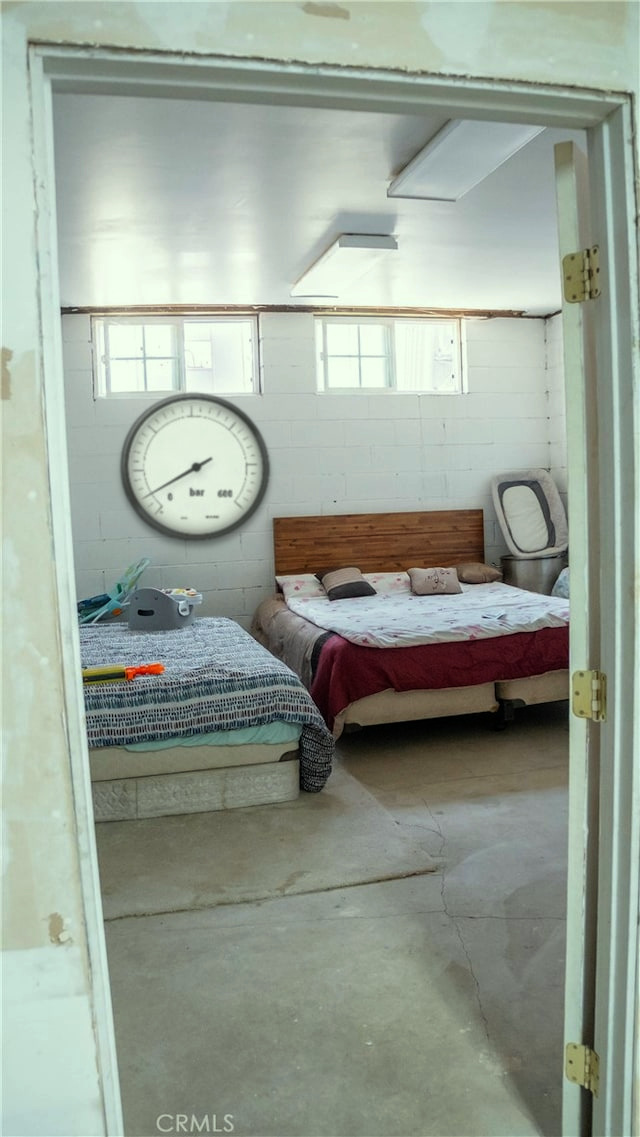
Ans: **40** bar
